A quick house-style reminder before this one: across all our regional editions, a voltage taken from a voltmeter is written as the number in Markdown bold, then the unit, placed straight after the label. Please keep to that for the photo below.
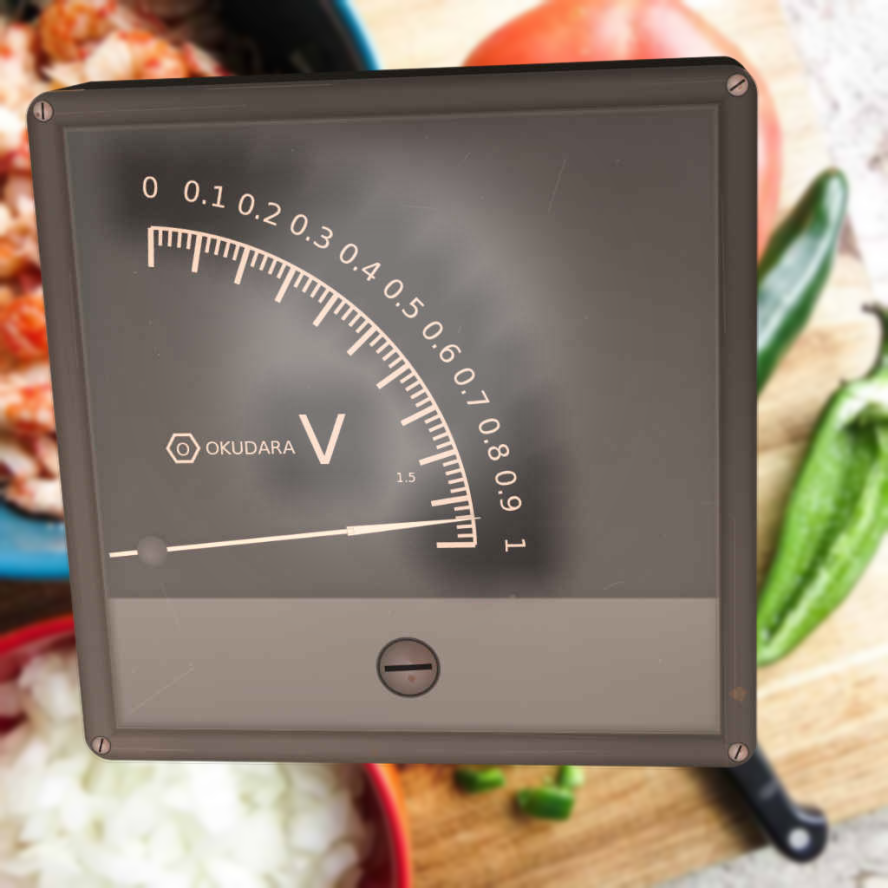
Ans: **0.94** V
